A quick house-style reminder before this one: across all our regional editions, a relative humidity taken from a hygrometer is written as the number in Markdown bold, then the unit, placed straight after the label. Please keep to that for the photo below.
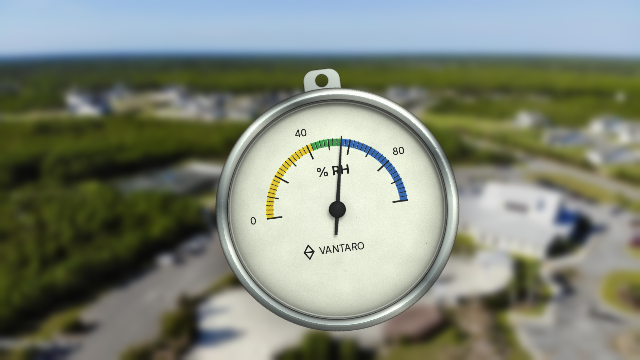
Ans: **56** %
